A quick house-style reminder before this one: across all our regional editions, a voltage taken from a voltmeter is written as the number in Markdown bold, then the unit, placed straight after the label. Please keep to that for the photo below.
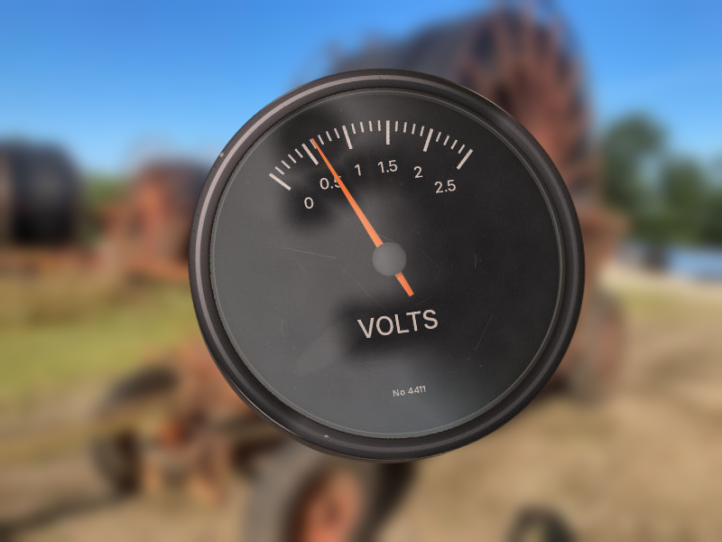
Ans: **0.6** V
